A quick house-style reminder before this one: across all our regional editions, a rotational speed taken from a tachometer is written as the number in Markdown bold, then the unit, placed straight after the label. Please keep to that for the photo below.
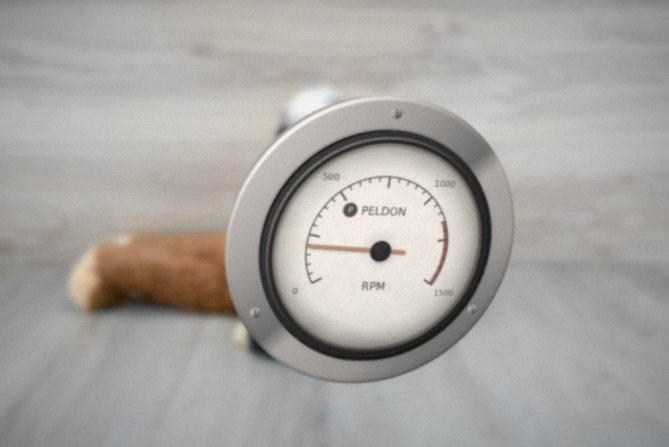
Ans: **200** rpm
